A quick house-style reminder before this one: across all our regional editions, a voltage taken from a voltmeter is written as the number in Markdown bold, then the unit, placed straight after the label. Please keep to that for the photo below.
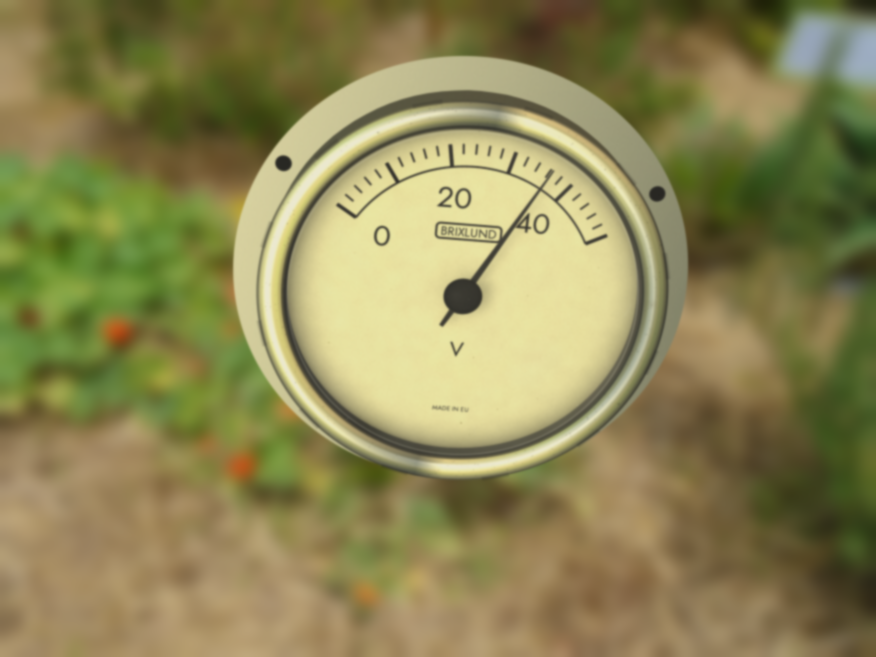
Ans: **36** V
